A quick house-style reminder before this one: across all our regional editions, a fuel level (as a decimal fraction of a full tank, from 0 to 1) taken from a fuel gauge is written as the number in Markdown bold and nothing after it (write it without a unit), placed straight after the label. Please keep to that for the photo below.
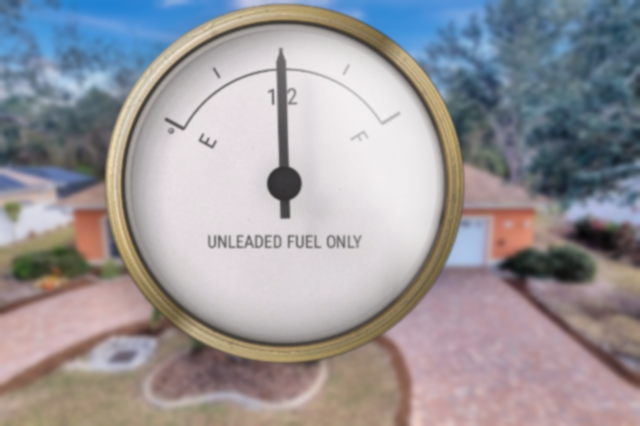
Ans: **0.5**
